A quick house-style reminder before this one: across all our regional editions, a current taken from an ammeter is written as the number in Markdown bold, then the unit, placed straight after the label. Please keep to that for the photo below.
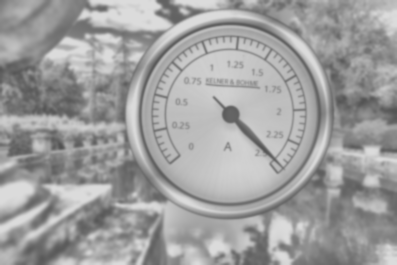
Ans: **2.45** A
